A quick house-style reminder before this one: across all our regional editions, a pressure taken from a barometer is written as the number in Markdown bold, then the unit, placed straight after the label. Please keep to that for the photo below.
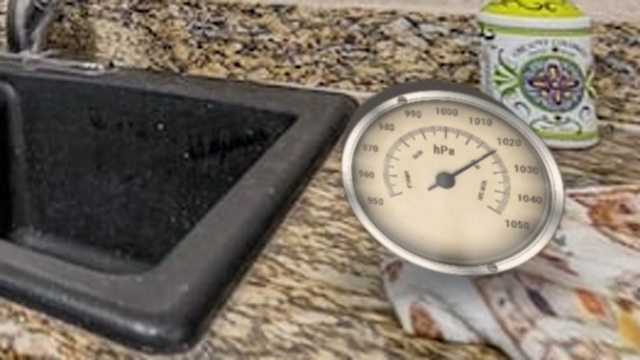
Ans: **1020** hPa
